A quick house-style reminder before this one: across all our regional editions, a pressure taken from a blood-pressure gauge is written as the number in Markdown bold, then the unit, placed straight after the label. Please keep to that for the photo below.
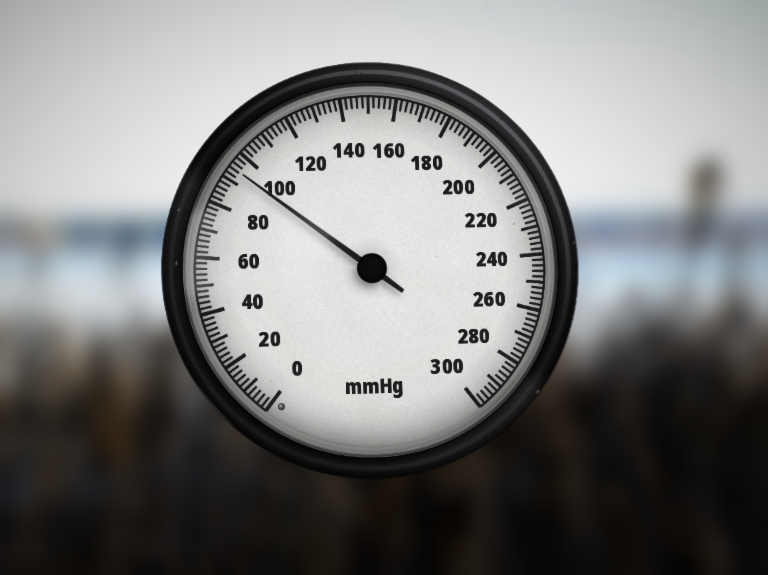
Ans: **94** mmHg
